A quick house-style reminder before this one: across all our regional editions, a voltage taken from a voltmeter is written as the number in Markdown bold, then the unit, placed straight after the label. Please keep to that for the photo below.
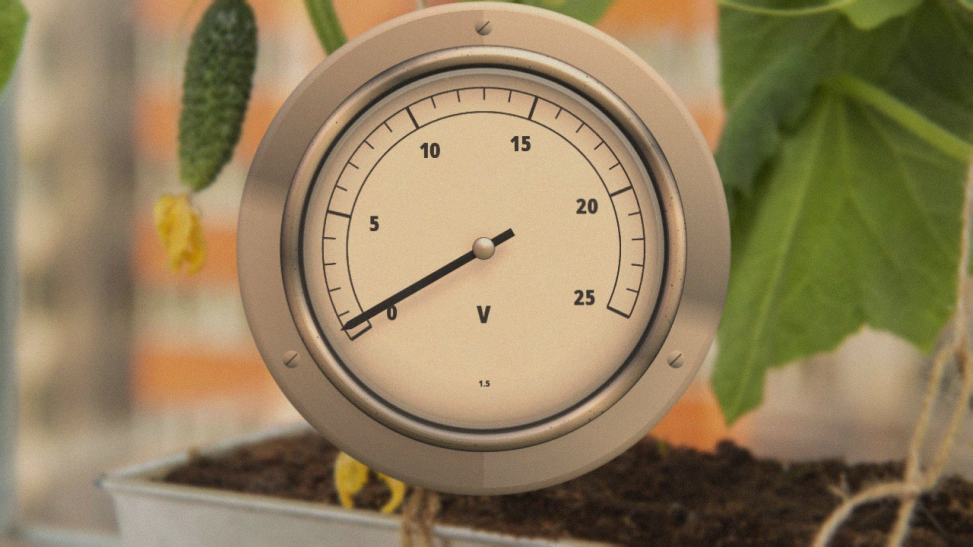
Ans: **0.5** V
